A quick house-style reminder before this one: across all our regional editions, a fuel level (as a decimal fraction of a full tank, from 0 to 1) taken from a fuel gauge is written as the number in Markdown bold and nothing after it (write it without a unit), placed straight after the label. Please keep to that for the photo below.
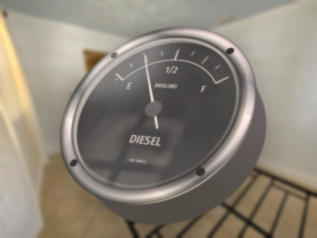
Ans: **0.25**
